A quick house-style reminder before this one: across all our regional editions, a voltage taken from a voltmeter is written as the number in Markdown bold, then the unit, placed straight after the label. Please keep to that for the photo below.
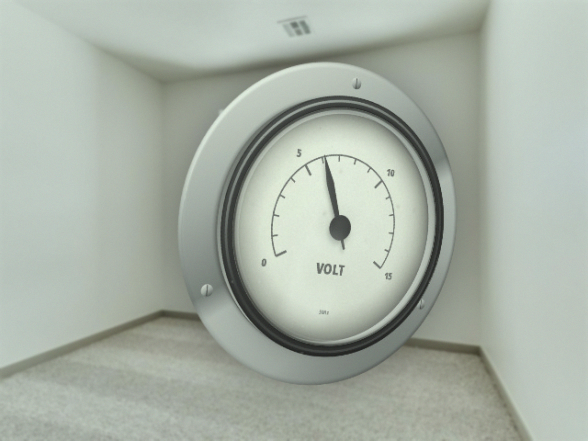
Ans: **6** V
